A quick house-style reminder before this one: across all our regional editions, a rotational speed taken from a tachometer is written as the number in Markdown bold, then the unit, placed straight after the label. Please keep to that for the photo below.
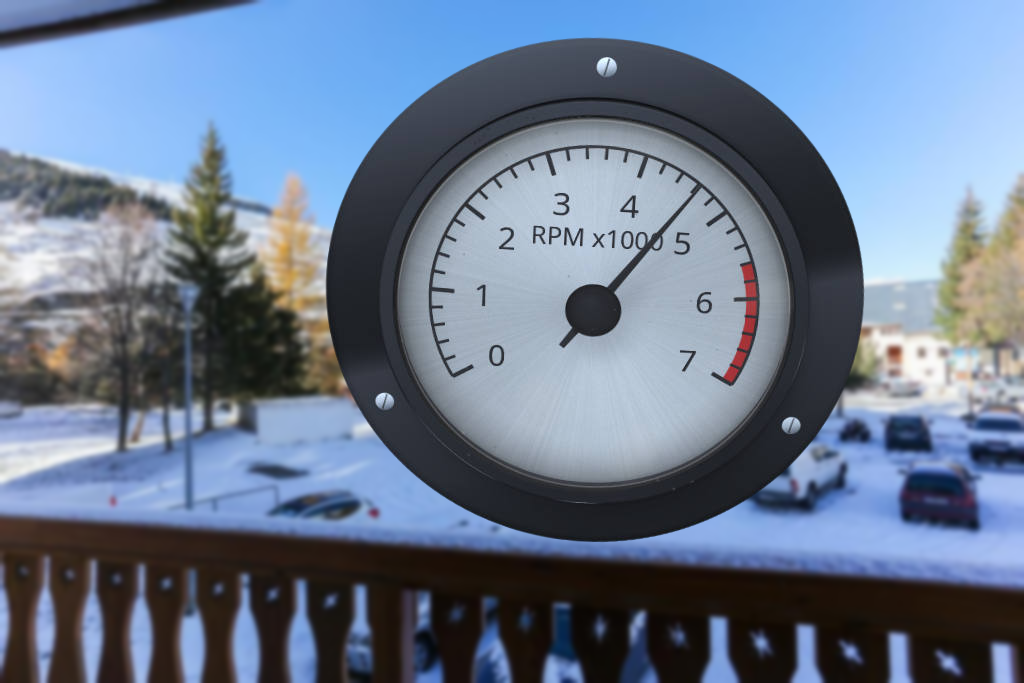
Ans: **4600** rpm
